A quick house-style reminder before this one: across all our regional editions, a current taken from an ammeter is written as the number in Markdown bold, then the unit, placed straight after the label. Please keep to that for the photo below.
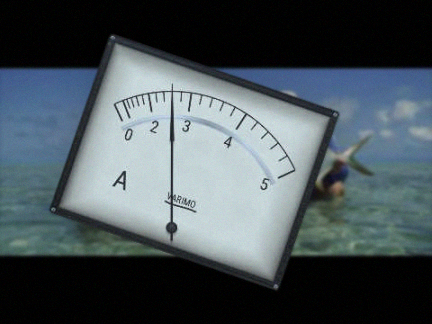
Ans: **2.6** A
